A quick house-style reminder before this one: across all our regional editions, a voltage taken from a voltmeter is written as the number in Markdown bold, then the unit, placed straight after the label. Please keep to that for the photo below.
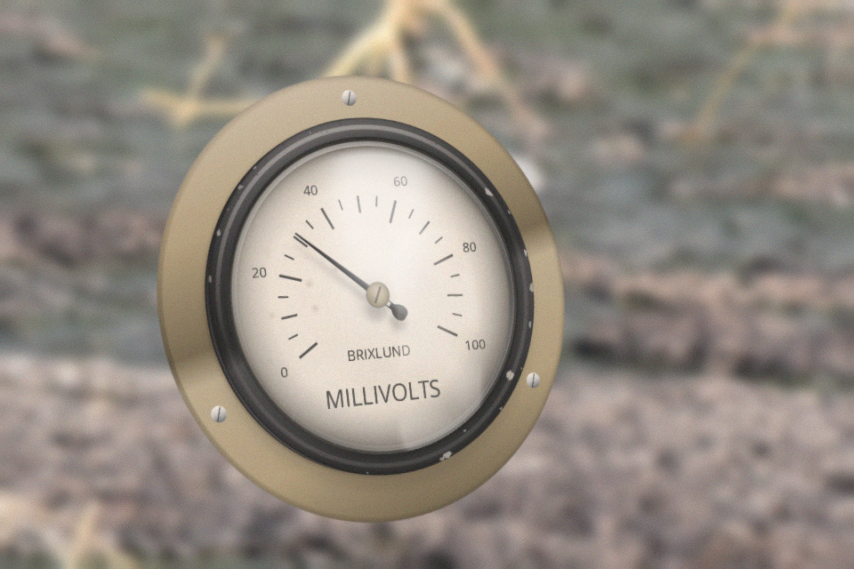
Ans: **30** mV
